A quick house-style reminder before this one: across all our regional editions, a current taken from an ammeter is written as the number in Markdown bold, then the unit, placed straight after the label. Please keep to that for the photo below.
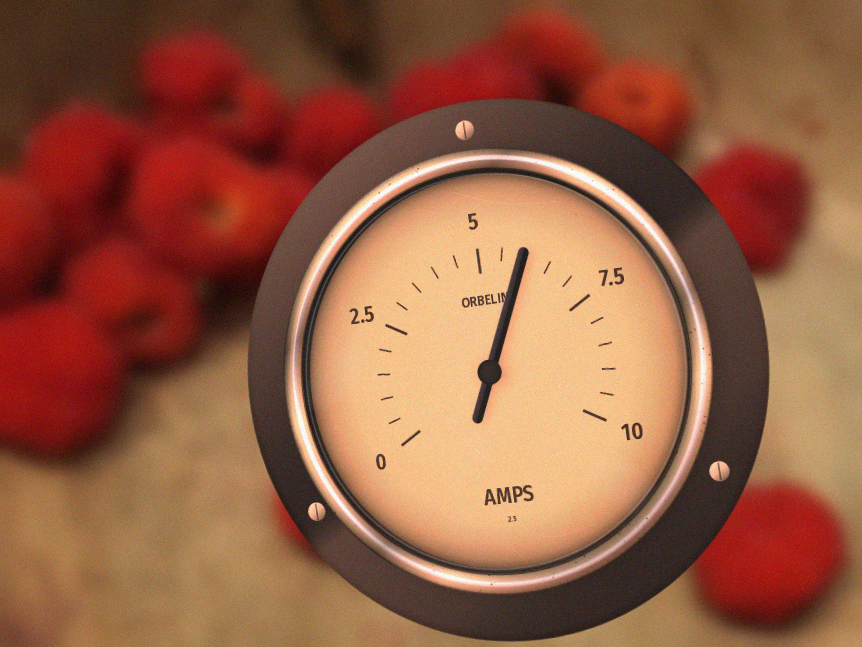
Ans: **6** A
